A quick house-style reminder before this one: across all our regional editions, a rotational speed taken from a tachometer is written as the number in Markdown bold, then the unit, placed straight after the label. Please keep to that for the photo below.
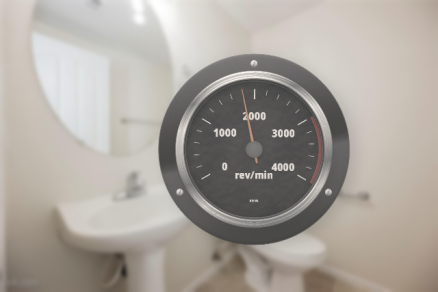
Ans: **1800** rpm
